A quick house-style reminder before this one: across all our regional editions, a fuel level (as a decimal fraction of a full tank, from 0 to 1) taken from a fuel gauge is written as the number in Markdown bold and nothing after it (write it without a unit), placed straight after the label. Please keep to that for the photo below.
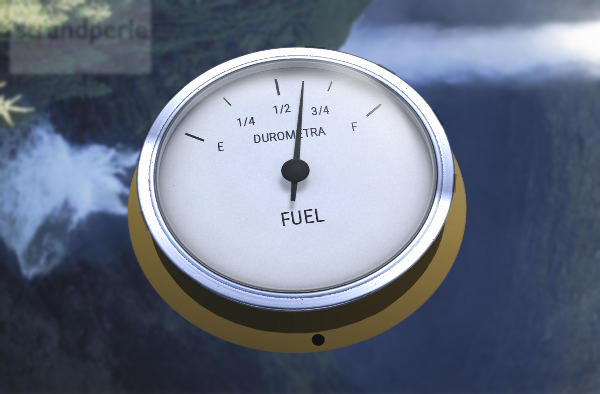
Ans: **0.625**
